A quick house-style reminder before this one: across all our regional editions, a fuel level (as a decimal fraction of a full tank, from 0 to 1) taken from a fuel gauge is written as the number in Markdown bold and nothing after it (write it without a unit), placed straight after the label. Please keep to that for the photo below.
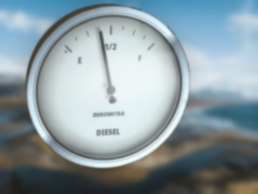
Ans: **0.375**
